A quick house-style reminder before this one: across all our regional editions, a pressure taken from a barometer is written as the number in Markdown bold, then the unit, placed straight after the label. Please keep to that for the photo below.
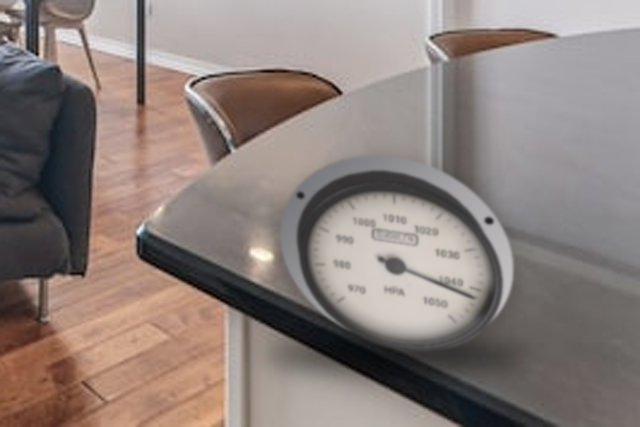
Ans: **1042** hPa
